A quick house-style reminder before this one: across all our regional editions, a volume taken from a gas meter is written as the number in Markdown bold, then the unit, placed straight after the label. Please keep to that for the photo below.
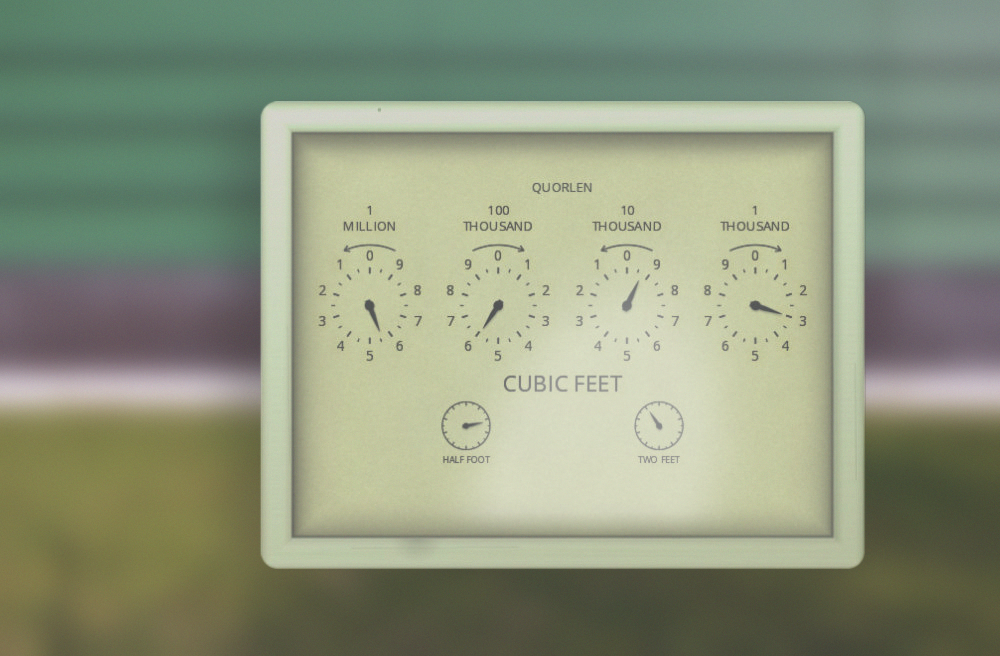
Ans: **559300** ft³
